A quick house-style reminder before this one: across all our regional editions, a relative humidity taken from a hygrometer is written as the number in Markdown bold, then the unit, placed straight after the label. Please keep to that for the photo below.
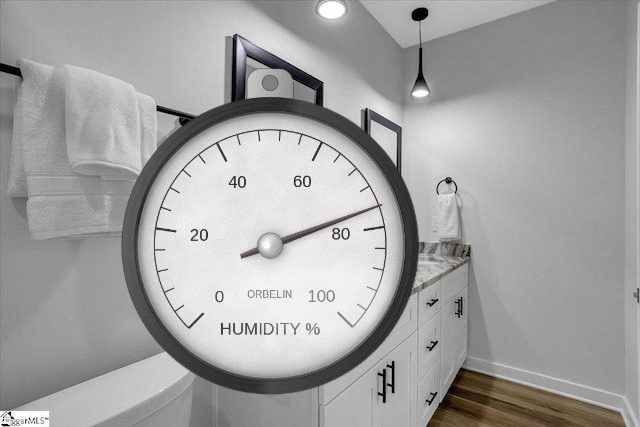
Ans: **76** %
